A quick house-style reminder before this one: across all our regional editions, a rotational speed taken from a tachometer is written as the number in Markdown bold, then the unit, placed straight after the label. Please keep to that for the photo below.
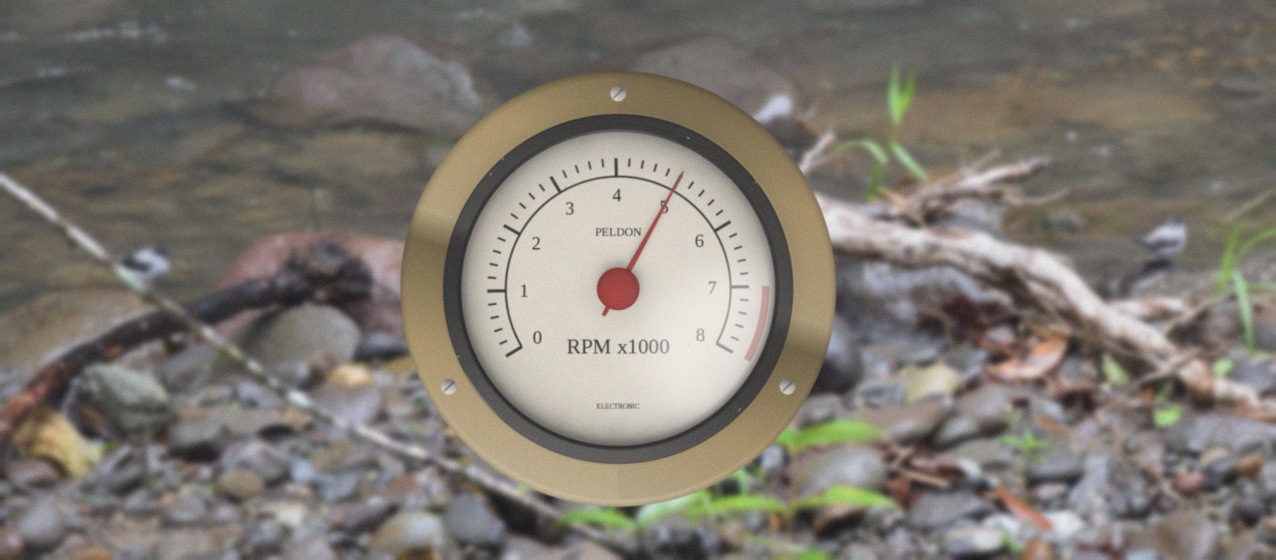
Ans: **5000** rpm
